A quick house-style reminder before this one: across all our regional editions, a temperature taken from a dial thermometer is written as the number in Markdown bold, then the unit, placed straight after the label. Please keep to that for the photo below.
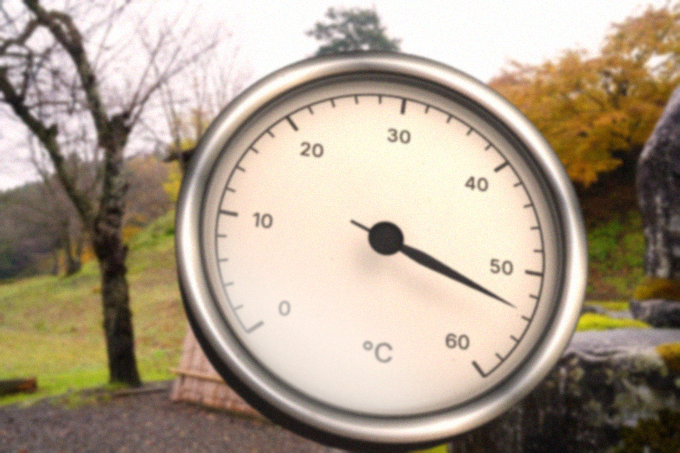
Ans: **54** °C
